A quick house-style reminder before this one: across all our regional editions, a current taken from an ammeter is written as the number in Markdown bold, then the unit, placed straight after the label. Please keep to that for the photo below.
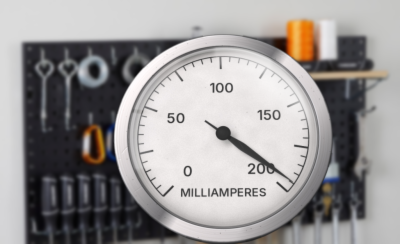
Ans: **195** mA
